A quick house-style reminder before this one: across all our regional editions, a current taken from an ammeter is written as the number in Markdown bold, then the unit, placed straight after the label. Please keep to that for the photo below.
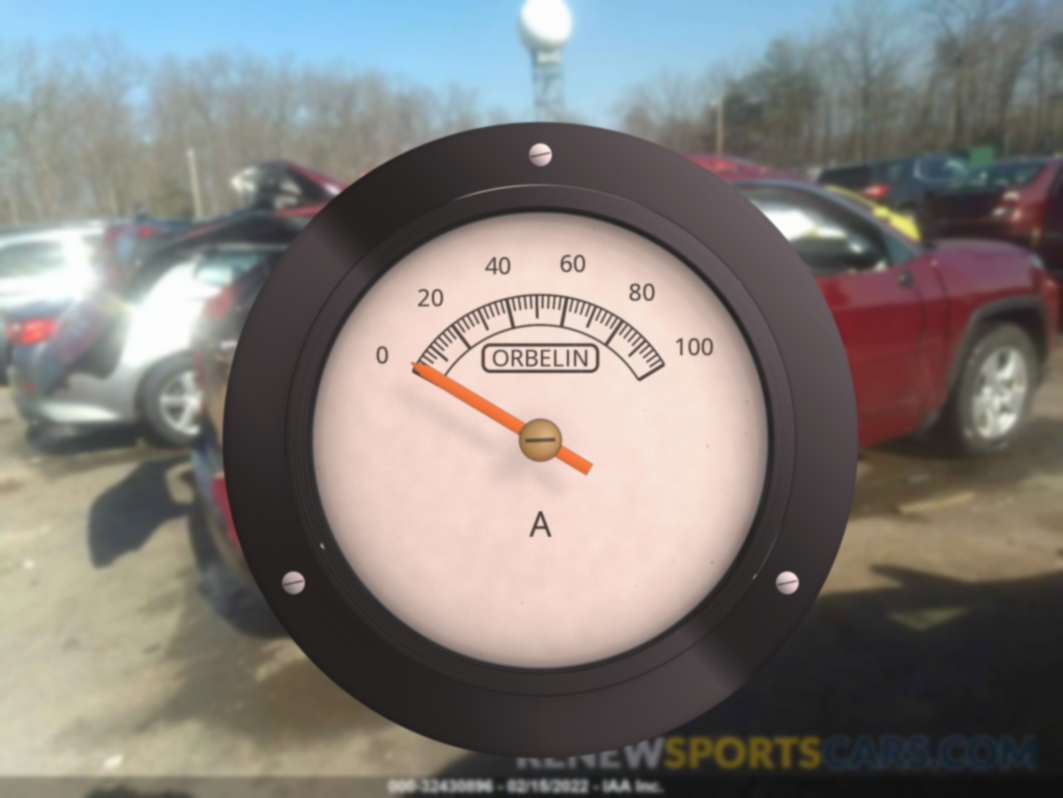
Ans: **2** A
